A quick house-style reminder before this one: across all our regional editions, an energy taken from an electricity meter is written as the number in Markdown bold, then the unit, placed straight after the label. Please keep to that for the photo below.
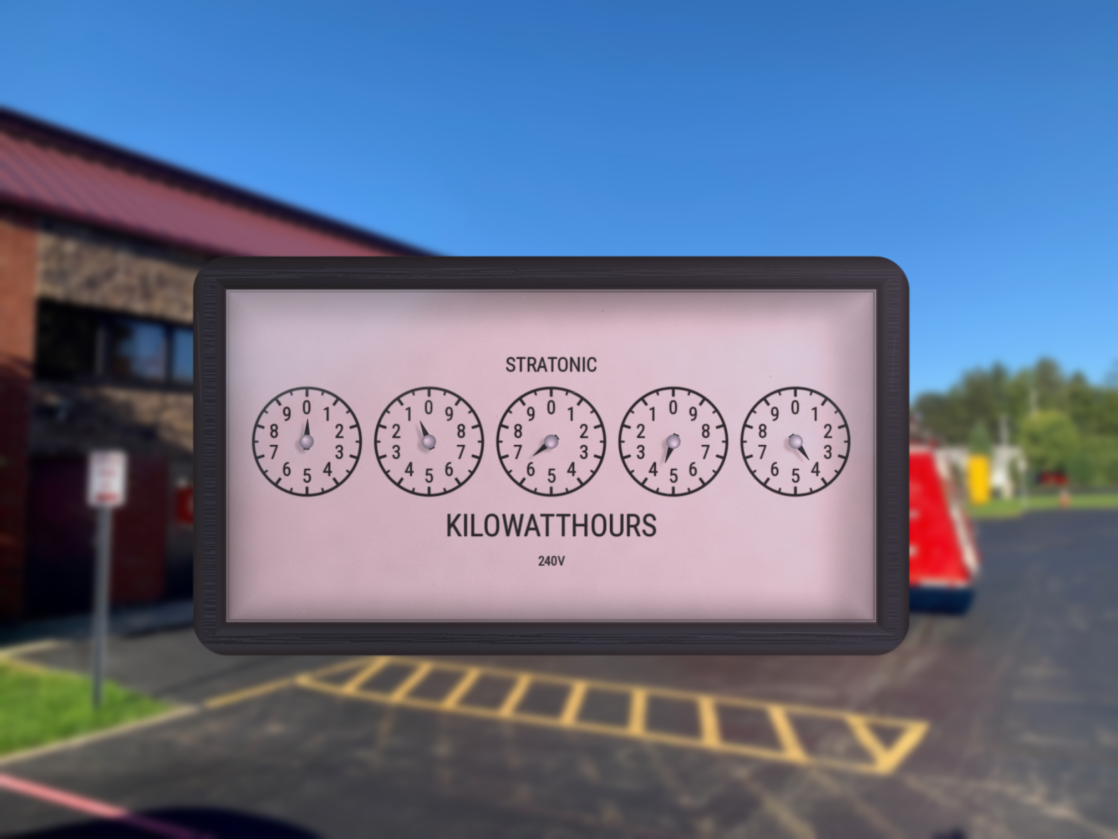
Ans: **644** kWh
